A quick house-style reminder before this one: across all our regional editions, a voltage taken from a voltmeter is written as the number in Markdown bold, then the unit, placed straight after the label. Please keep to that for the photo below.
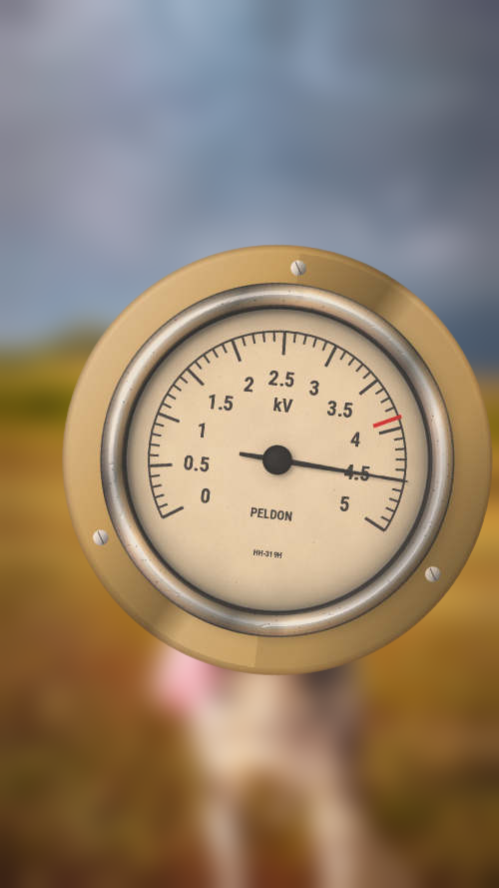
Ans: **4.5** kV
